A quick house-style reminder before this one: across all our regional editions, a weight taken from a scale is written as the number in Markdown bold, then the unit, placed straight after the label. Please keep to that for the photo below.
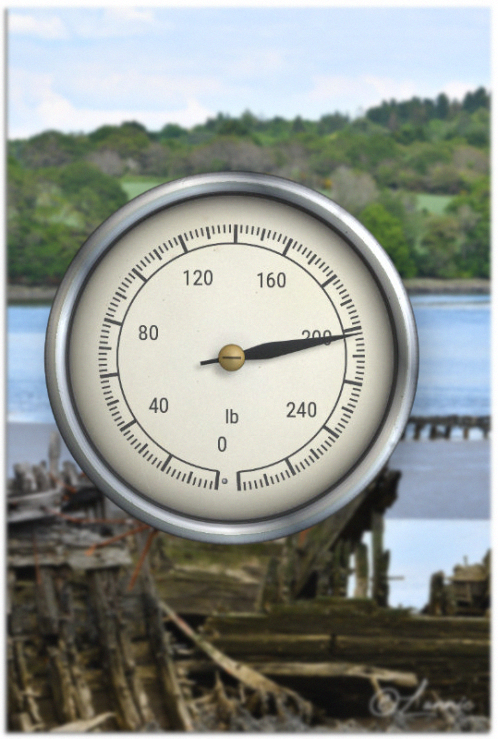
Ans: **202** lb
